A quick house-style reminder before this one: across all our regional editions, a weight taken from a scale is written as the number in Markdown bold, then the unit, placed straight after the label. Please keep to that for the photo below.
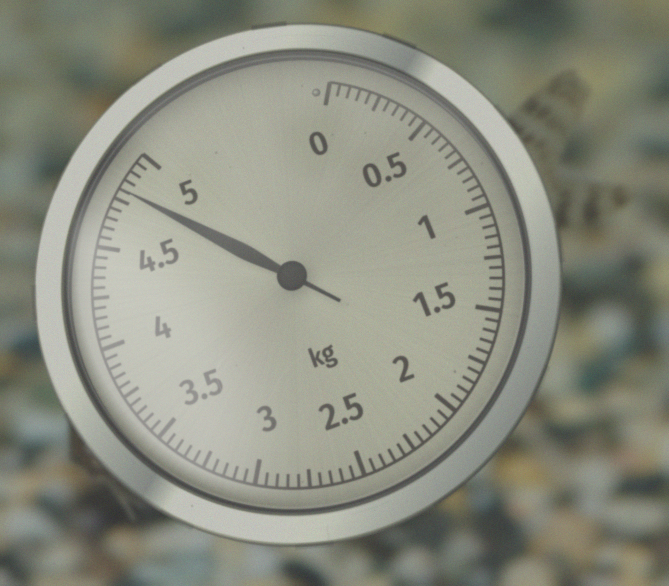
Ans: **4.8** kg
